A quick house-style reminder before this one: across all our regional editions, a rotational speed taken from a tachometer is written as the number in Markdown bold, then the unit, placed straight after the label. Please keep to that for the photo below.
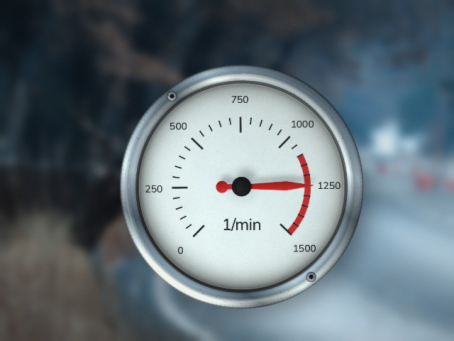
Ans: **1250** rpm
